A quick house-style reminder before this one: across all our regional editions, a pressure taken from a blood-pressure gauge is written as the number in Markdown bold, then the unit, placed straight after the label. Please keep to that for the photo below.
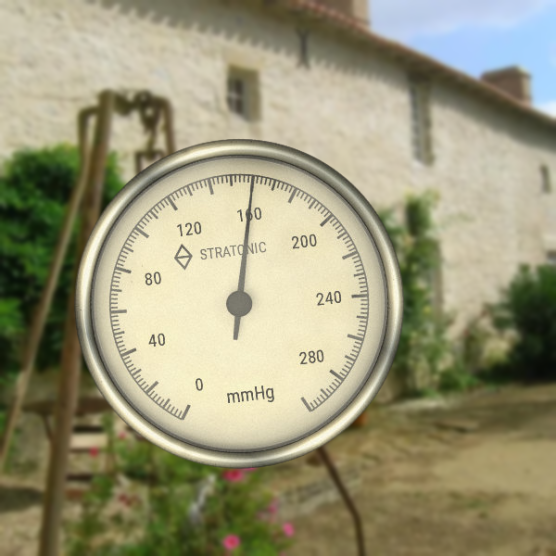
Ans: **160** mmHg
